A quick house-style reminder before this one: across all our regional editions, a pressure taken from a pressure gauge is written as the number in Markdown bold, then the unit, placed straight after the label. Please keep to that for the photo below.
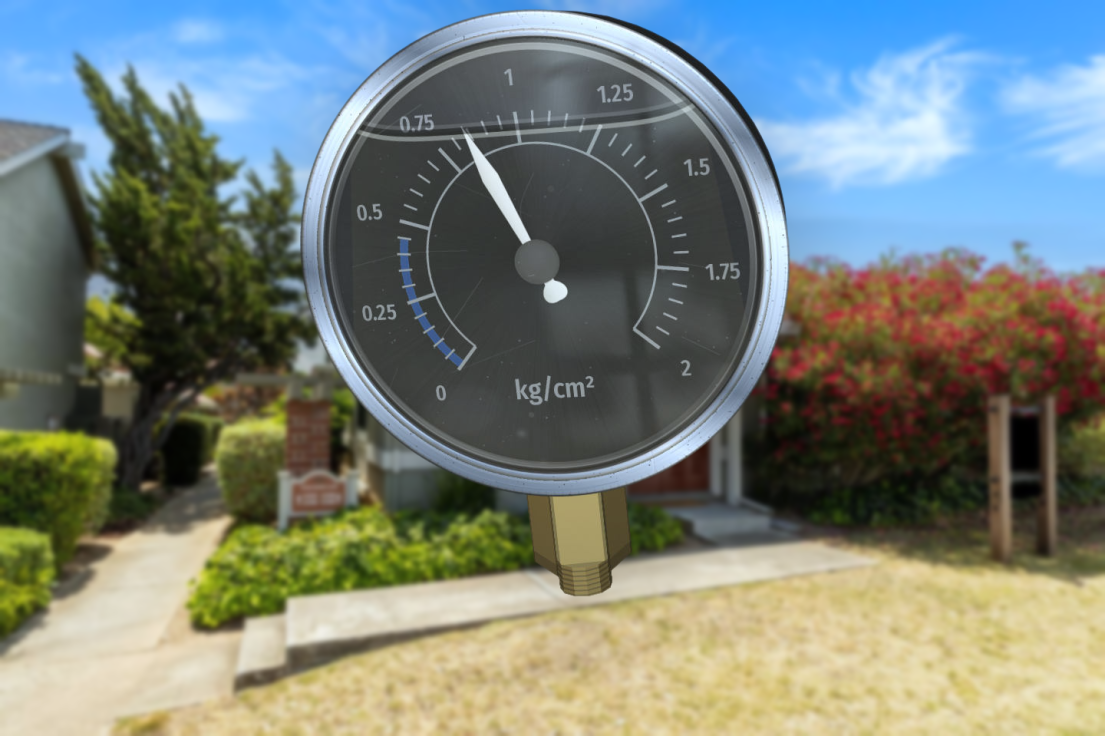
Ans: **0.85** kg/cm²
